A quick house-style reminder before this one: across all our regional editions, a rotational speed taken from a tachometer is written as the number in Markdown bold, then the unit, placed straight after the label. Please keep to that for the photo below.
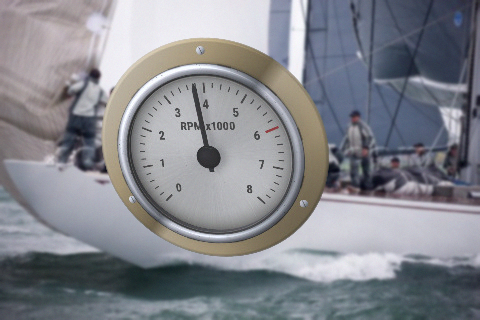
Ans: **3800** rpm
